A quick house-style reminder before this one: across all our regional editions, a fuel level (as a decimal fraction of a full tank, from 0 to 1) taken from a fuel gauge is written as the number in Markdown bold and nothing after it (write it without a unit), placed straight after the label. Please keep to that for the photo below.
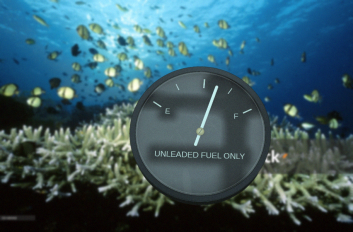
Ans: **0.625**
